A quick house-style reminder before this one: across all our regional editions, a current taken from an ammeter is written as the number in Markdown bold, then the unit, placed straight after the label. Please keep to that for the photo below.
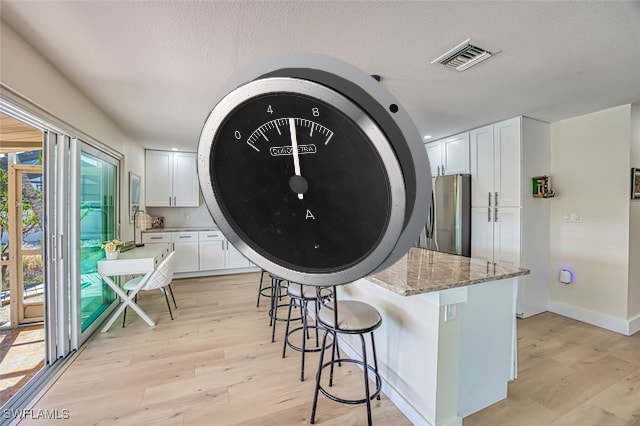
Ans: **6** A
